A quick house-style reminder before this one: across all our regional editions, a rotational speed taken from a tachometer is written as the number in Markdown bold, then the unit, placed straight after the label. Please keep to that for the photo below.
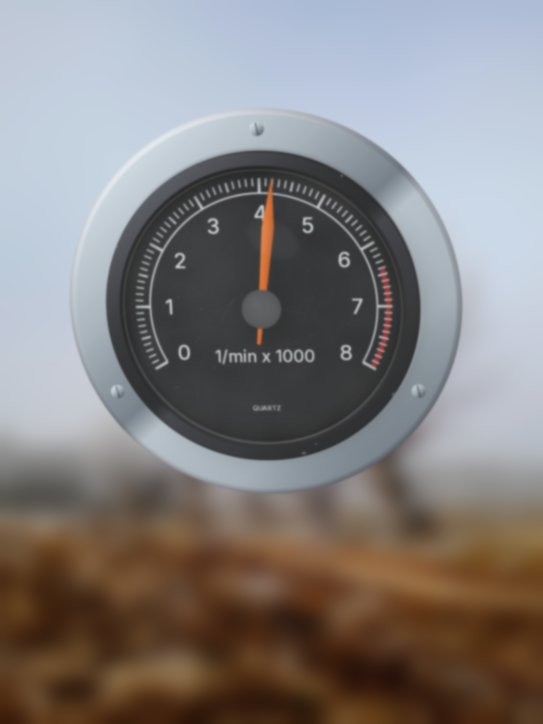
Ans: **4200** rpm
